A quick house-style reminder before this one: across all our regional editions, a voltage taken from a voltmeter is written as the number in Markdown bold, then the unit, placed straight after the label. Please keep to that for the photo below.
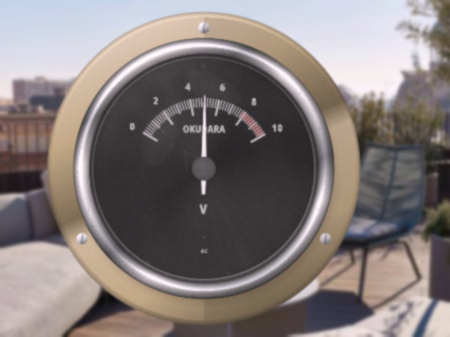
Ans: **5** V
